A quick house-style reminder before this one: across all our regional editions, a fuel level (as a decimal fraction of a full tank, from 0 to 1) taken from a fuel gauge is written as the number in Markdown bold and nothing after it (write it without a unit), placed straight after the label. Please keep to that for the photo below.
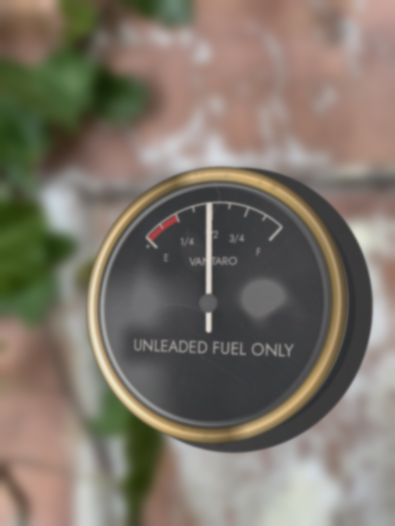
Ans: **0.5**
